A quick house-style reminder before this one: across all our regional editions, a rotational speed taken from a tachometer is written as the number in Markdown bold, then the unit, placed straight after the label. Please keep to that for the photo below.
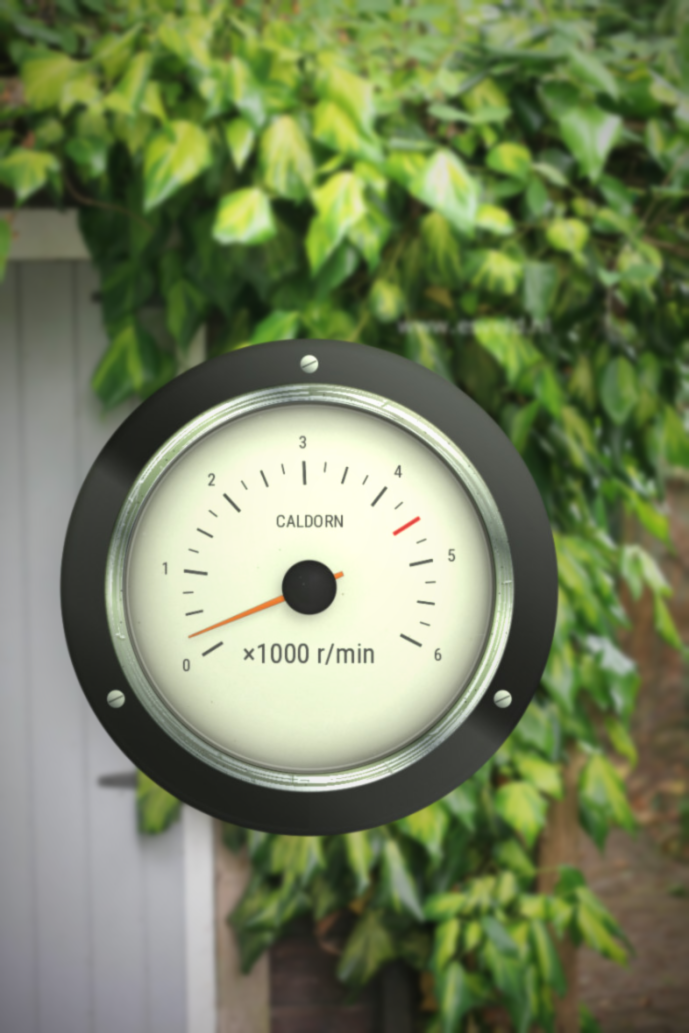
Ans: **250** rpm
